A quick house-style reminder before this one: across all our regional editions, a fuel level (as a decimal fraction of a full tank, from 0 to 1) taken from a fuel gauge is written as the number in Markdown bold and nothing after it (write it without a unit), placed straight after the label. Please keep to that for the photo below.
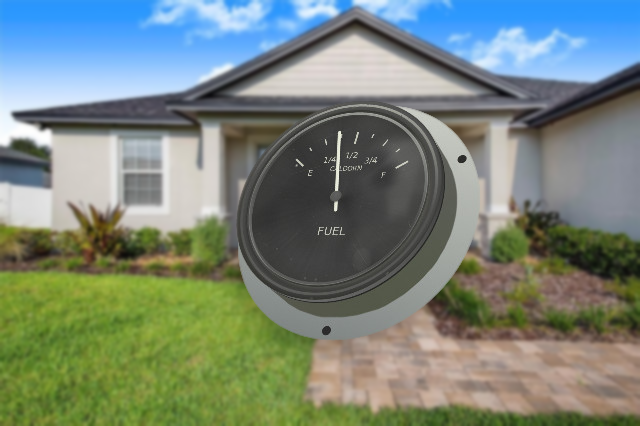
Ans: **0.375**
